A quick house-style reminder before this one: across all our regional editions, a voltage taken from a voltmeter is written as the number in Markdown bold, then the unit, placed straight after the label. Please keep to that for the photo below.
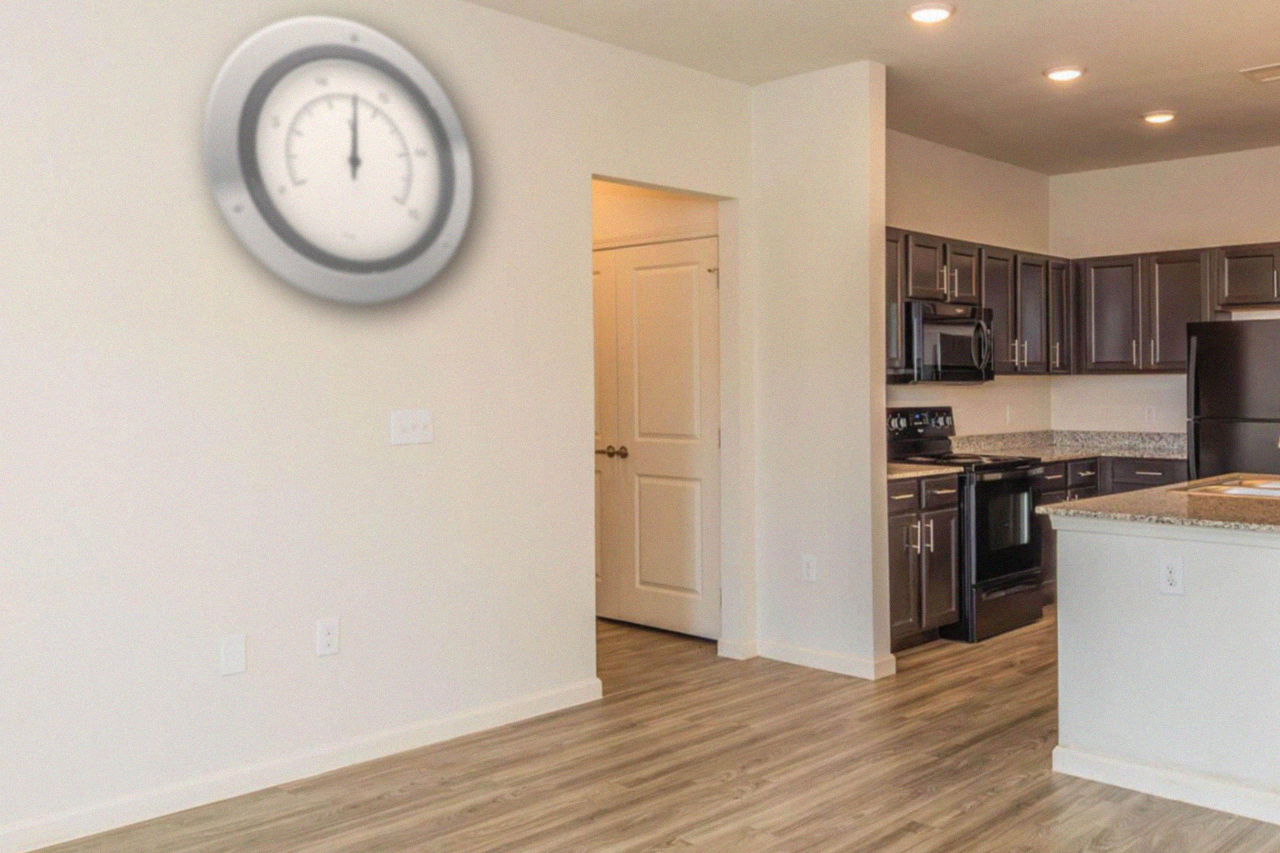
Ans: **12.5** V
